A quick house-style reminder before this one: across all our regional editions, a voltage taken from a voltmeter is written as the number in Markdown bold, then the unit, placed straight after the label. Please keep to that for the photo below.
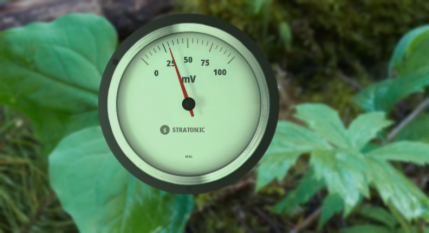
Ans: **30** mV
